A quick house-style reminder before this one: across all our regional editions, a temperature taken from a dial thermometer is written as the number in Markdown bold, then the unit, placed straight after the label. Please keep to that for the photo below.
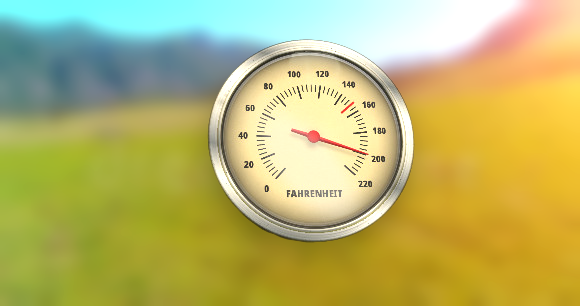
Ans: **200** °F
